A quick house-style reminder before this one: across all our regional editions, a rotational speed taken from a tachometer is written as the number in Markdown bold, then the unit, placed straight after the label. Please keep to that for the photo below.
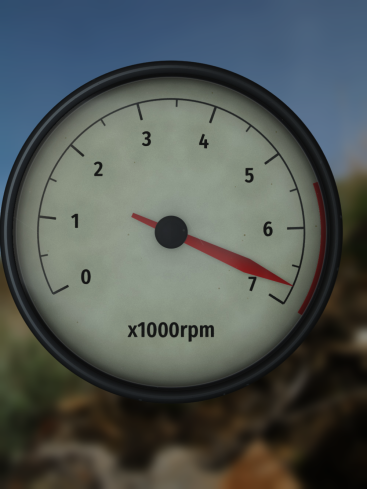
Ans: **6750** rpm
